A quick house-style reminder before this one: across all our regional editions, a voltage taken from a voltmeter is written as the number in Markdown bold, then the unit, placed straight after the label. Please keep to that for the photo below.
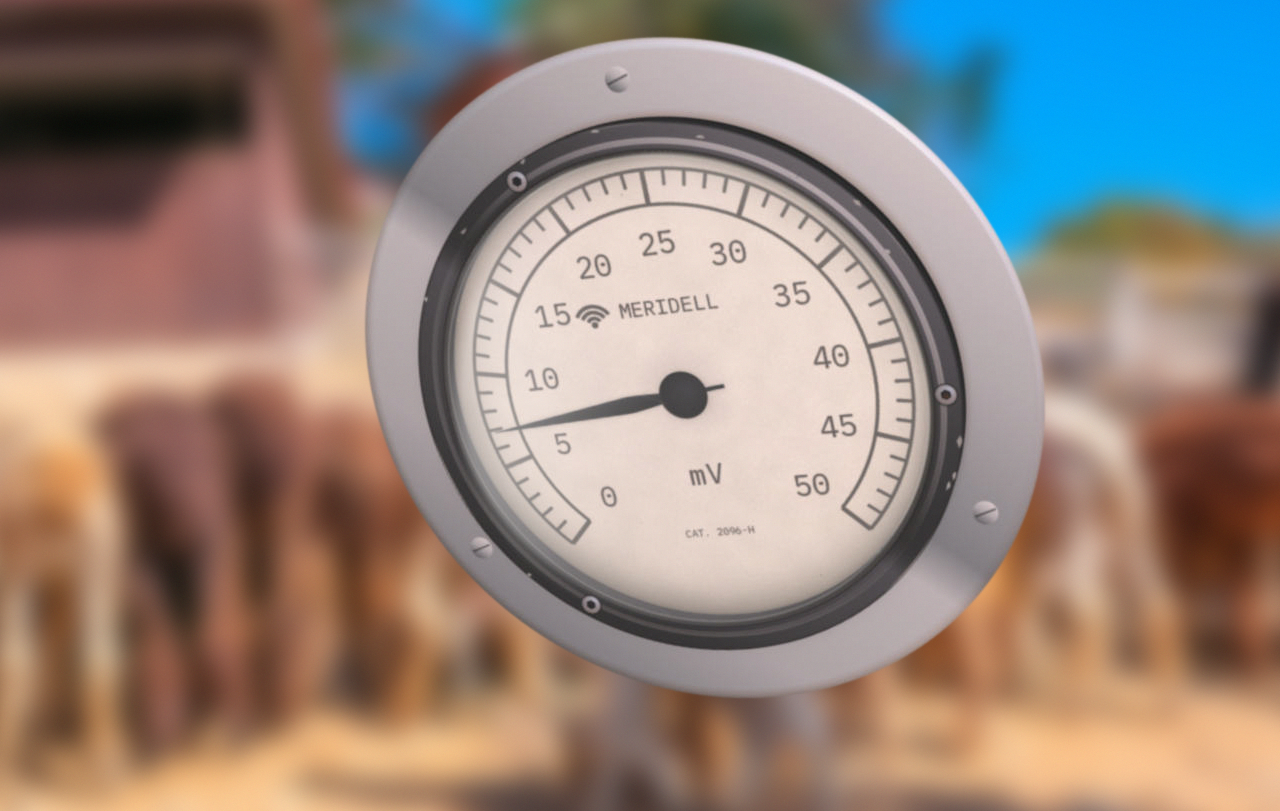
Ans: **7** mV
